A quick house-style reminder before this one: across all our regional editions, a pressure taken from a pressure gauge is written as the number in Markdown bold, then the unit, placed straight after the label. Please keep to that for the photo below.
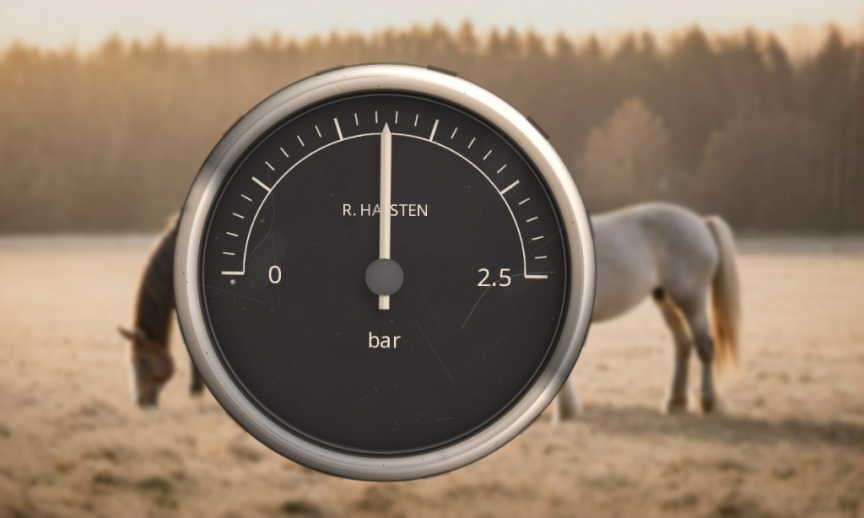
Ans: **1.25** bar
